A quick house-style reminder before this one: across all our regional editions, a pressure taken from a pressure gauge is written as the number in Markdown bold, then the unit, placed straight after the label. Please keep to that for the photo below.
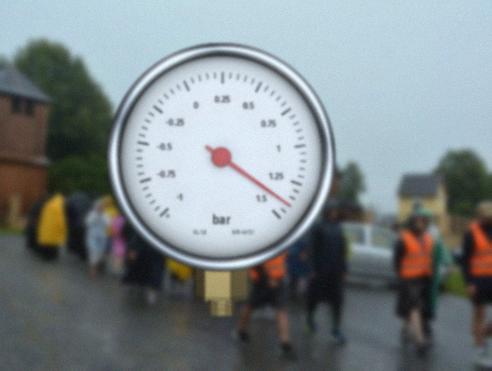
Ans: **1.4** bar
